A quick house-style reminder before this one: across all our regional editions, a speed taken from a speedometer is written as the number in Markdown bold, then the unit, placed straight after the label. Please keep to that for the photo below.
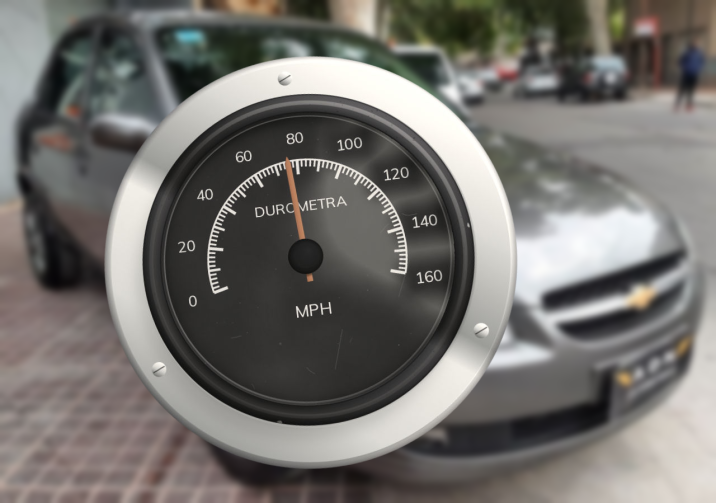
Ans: **76** mph
